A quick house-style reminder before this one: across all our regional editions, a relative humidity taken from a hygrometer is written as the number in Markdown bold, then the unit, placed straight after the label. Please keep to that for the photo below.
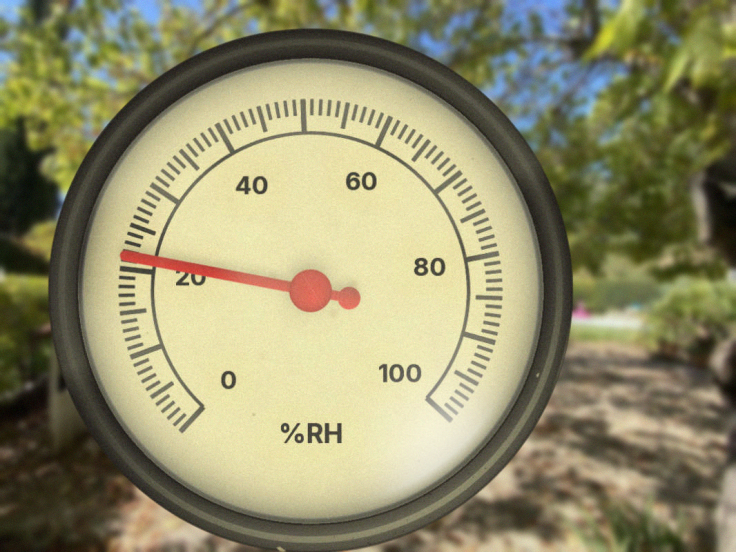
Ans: **21.5** %
